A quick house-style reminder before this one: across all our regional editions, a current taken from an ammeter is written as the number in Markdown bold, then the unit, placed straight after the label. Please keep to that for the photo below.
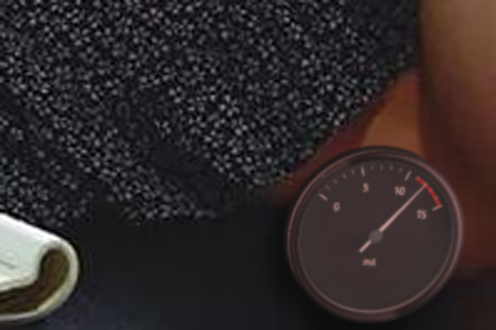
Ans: **12** mA
